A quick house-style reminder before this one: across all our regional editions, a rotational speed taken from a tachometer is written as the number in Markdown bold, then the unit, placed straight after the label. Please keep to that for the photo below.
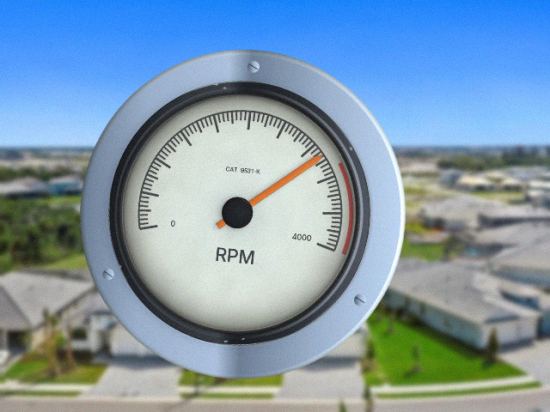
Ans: **2950** rpm
